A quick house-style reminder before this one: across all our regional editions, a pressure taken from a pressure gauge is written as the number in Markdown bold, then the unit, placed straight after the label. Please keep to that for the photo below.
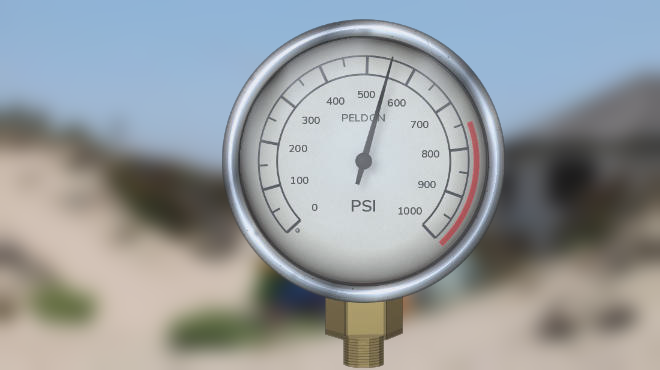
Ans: **550** psi
